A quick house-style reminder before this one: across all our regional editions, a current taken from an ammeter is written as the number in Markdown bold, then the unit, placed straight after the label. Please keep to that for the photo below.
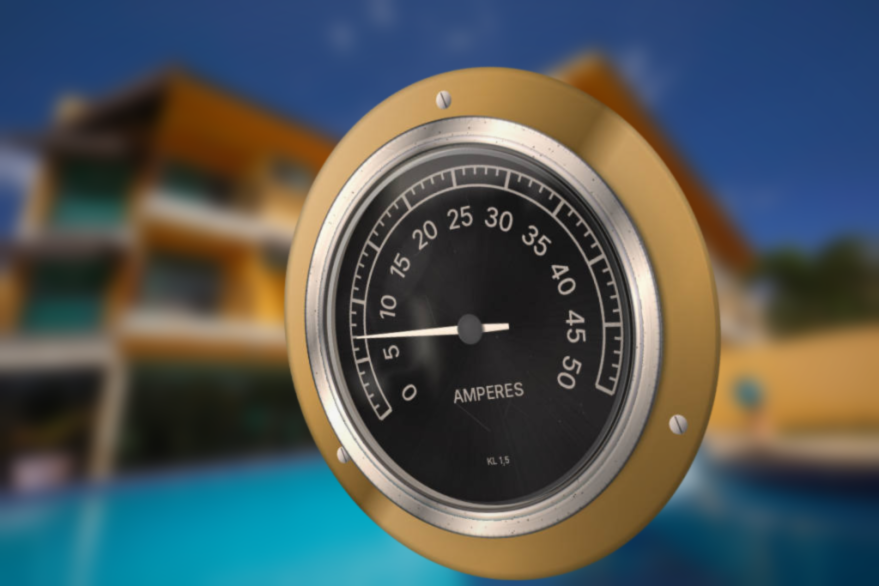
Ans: **7** A
